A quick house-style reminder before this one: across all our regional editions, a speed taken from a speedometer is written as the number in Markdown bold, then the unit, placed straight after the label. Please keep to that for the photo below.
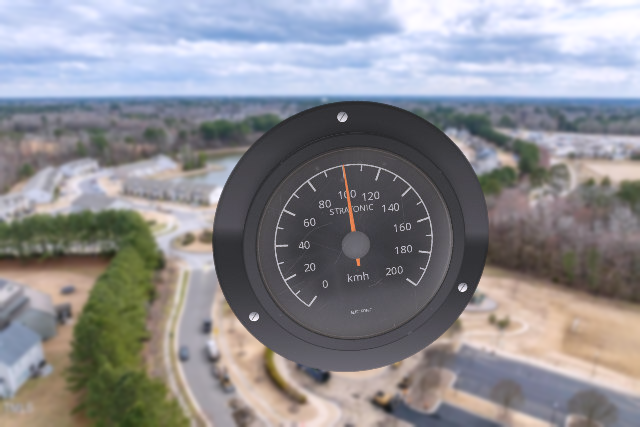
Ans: **100** km/h
